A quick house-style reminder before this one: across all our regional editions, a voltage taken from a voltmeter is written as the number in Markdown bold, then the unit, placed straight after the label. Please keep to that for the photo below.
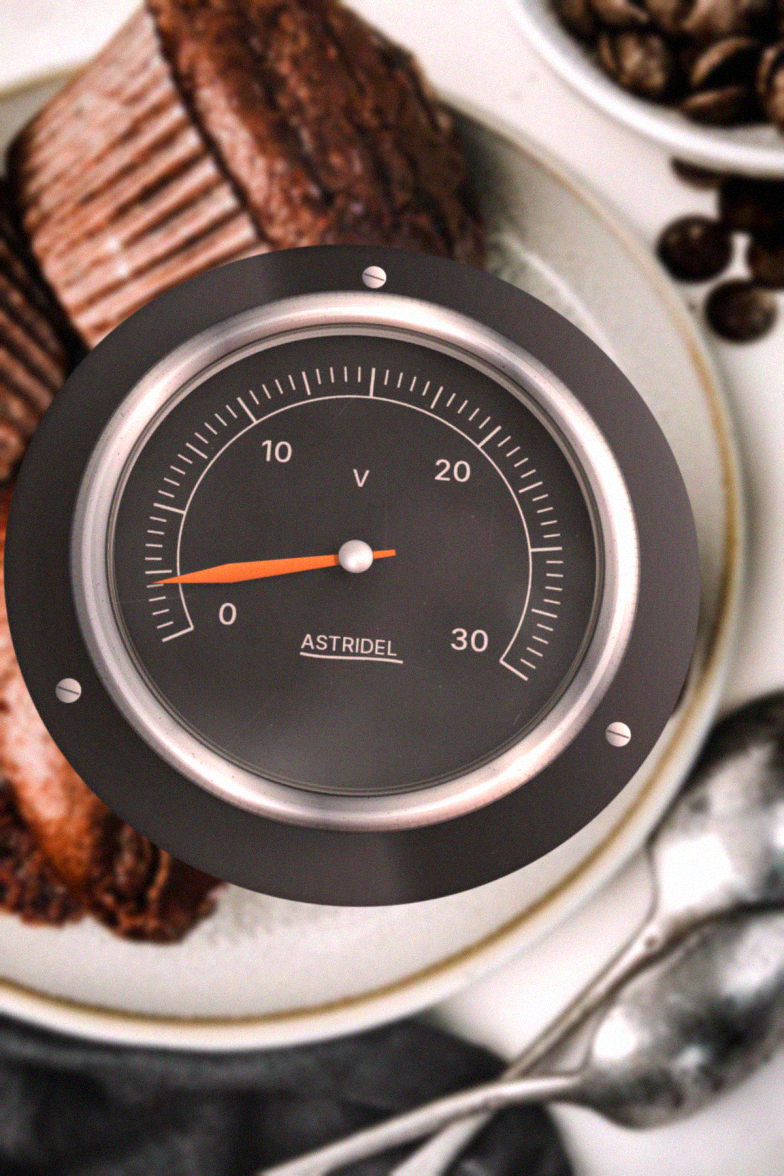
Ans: **2** V
